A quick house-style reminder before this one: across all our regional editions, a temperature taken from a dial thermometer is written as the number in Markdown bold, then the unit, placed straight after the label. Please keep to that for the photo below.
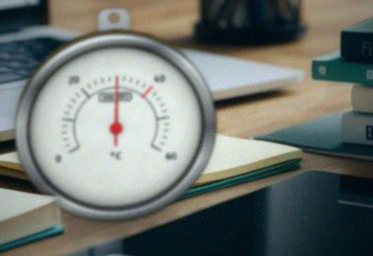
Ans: **30** °C
